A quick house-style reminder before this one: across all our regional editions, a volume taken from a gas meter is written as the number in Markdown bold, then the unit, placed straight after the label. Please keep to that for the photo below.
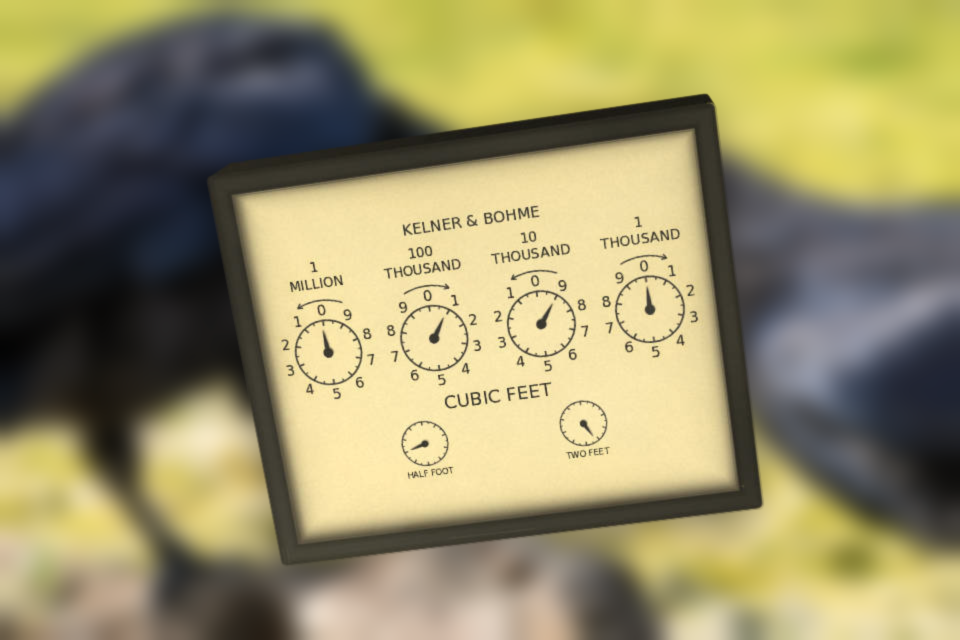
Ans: **9000** ft³
